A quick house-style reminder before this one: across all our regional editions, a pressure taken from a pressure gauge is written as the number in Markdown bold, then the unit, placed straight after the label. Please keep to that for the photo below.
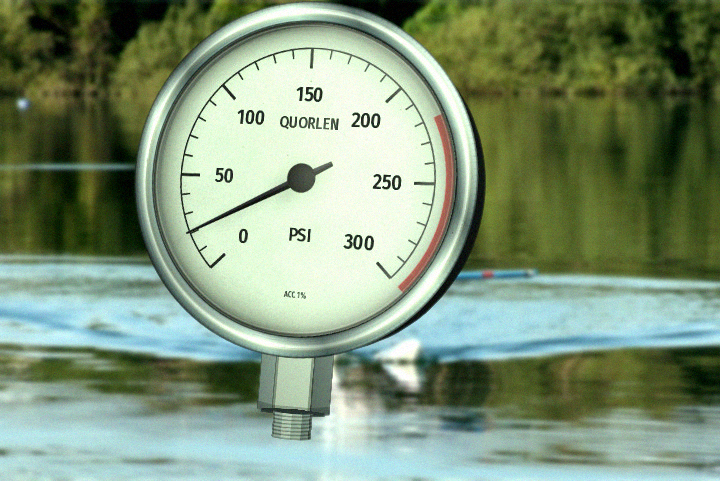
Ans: **20** psi
